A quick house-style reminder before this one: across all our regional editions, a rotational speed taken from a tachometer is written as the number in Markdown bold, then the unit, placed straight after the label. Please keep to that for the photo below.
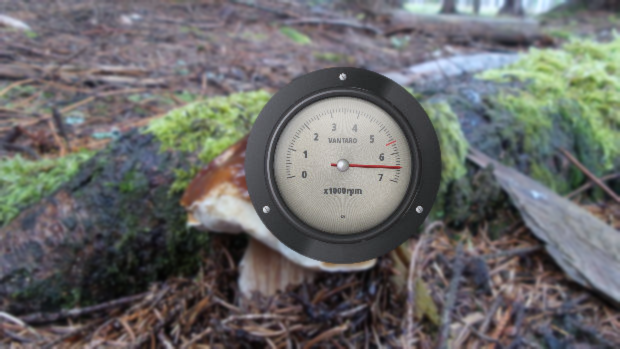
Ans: **6500** rpm
